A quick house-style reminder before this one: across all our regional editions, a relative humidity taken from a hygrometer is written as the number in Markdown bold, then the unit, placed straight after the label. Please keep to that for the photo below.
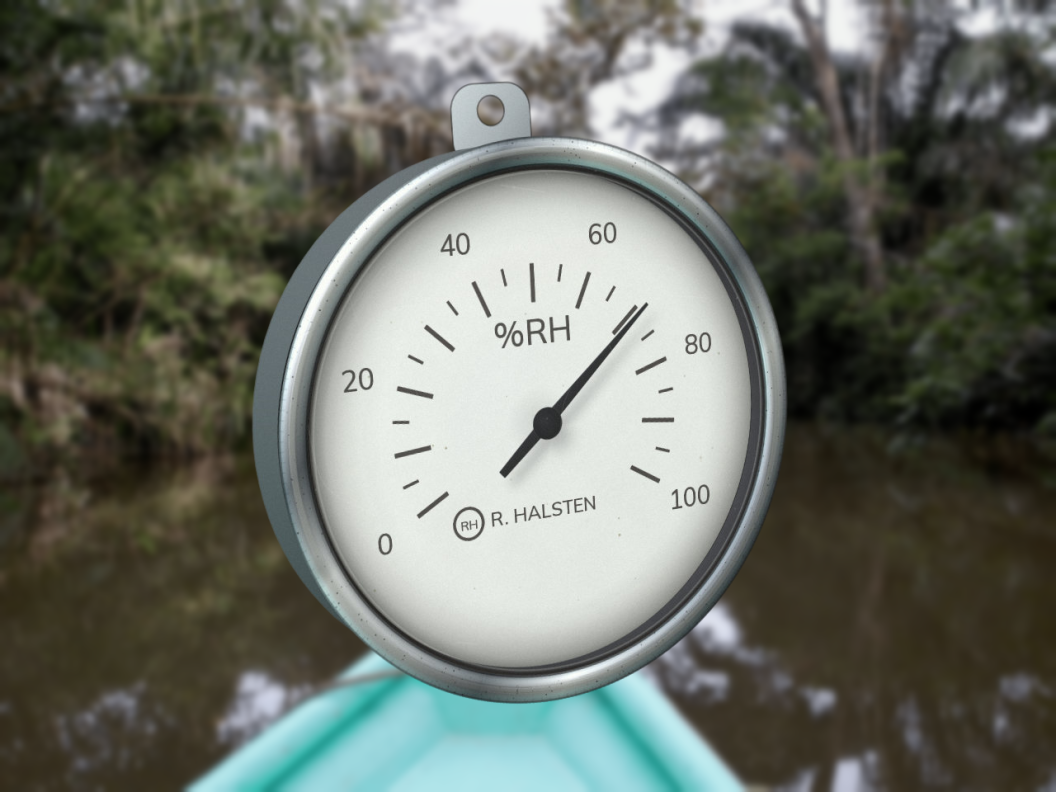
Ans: **70** %
